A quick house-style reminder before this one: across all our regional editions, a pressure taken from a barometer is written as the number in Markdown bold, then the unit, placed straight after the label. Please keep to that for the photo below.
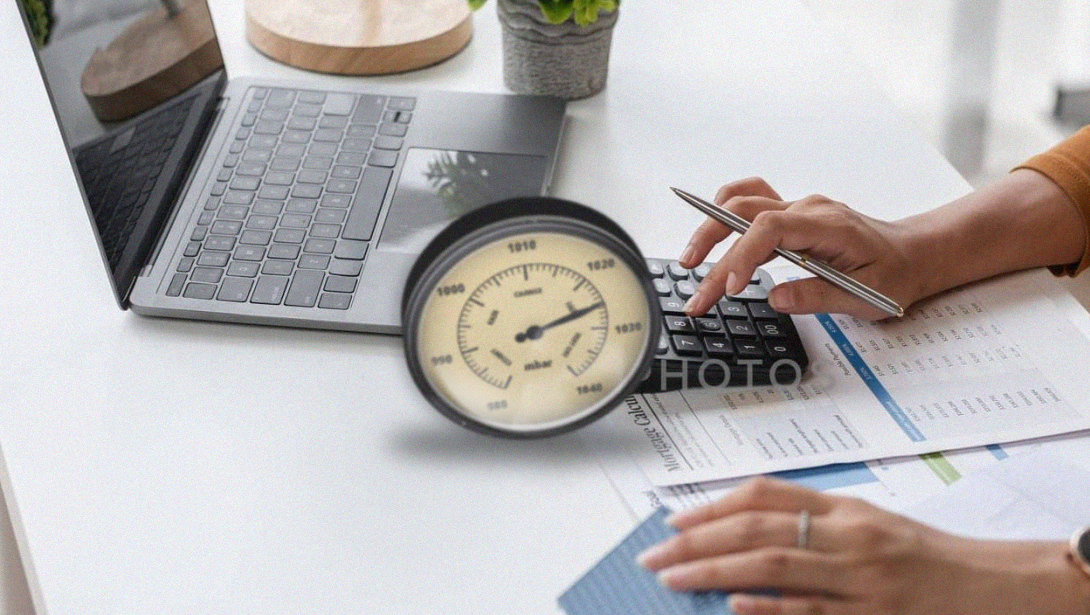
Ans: **1025** mbar
